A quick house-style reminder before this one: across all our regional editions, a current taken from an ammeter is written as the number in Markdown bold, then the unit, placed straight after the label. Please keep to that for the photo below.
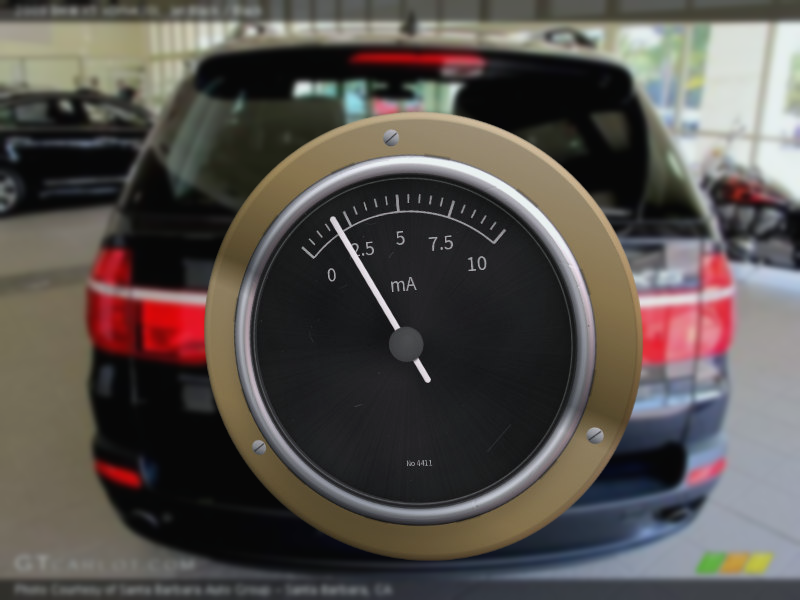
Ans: **2** mA
